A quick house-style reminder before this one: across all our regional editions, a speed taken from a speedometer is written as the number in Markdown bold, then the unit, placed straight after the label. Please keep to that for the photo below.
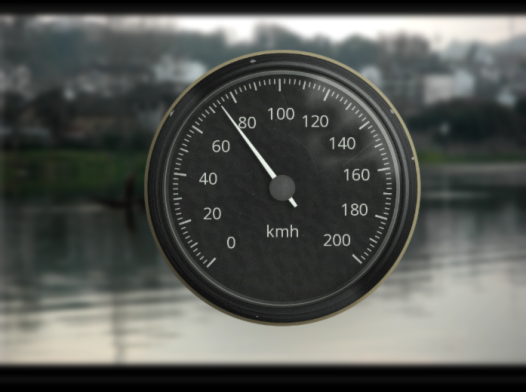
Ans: **74** km/h
